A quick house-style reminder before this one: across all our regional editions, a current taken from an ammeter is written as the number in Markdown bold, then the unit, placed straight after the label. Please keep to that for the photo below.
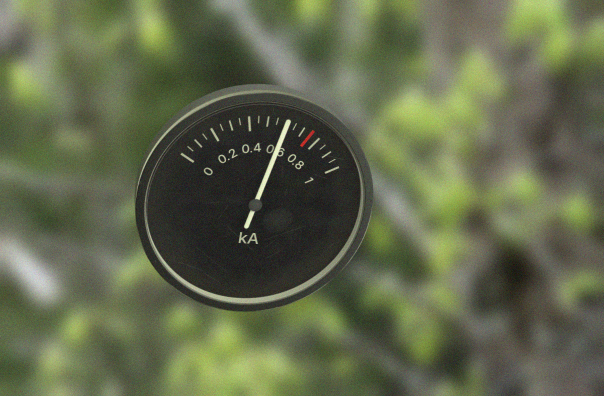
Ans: **0.6** kA
